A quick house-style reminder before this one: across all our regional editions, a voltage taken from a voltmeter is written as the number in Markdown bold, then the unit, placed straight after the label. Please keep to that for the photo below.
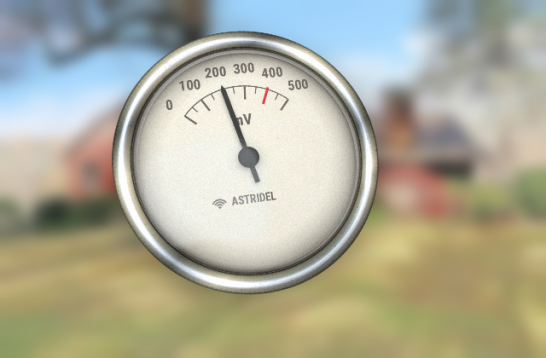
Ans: **200** mV
